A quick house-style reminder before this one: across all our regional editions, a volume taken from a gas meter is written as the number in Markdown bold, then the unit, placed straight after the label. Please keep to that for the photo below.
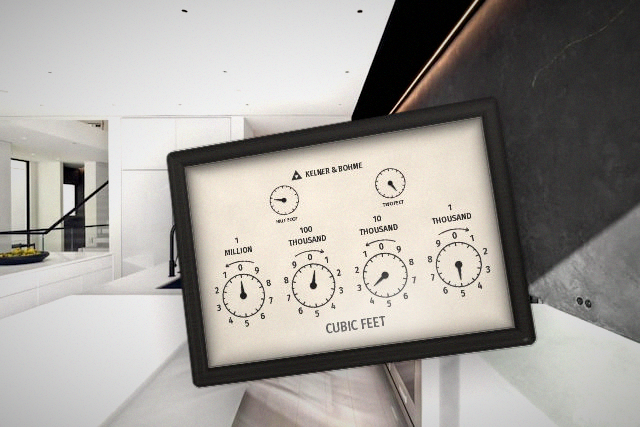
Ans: **3500** ft³
